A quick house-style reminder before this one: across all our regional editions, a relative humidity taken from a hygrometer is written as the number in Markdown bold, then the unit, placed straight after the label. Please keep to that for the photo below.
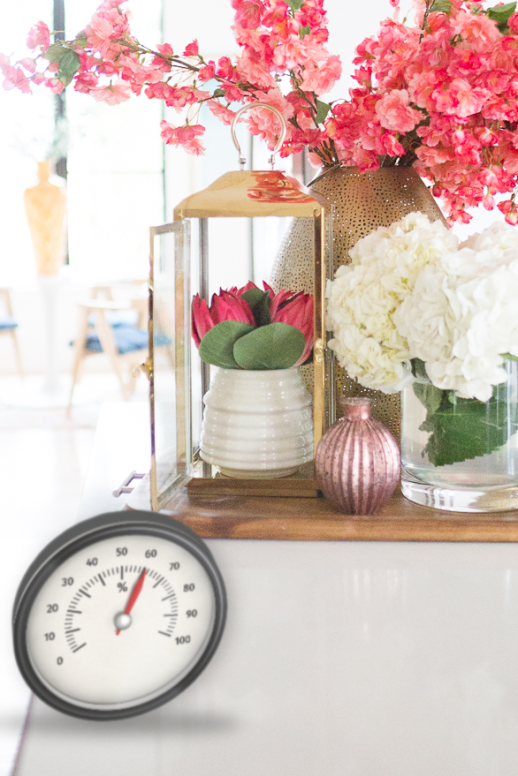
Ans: **60** %
